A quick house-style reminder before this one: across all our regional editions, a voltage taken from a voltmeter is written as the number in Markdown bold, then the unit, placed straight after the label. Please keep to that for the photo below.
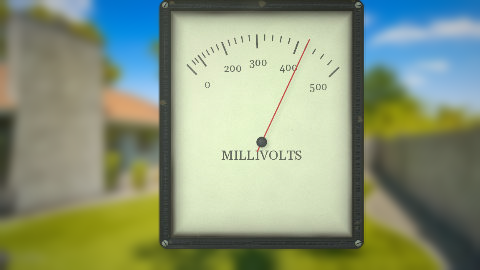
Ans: **420** mV
